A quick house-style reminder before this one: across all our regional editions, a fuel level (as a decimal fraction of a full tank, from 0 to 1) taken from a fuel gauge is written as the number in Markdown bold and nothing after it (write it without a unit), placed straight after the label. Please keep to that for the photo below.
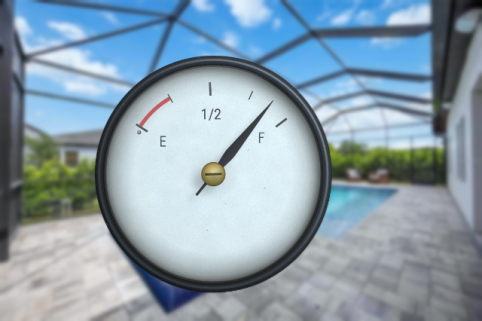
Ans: **0.875**
